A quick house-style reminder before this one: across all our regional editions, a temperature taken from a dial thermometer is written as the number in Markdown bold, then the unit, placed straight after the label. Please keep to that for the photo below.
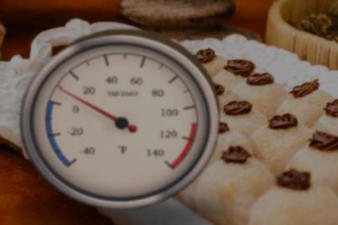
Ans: **10** °F
